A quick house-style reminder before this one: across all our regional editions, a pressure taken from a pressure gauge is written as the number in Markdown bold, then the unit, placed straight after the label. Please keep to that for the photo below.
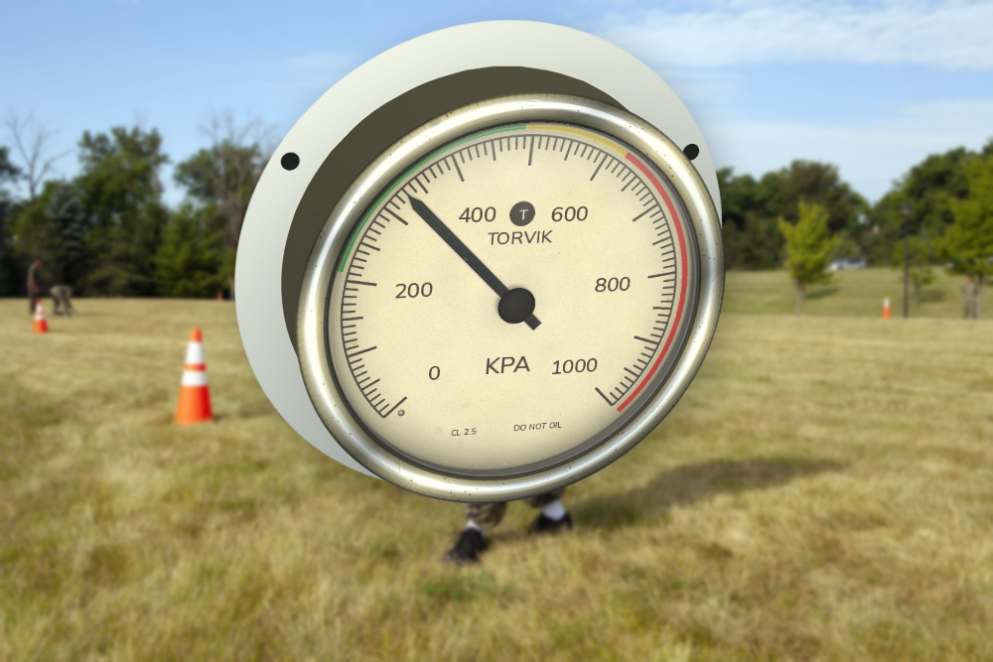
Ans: **330** kPa
